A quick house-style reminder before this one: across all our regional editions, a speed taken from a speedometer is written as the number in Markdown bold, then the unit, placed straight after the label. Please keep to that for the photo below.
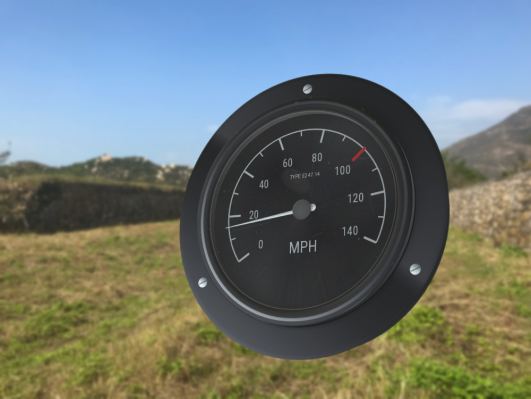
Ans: **15** mph
